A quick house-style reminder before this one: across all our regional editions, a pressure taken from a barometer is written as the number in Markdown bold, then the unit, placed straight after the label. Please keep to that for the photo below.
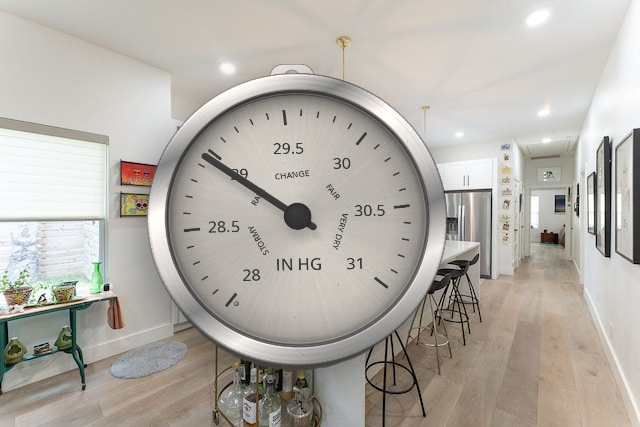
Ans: **28.95** inHg
